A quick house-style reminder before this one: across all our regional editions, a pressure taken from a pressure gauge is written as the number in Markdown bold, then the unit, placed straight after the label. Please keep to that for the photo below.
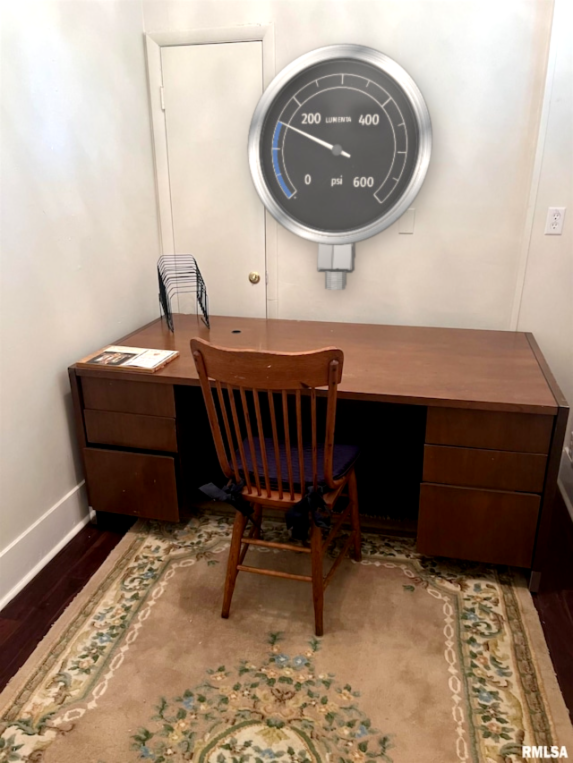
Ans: **150** psi
